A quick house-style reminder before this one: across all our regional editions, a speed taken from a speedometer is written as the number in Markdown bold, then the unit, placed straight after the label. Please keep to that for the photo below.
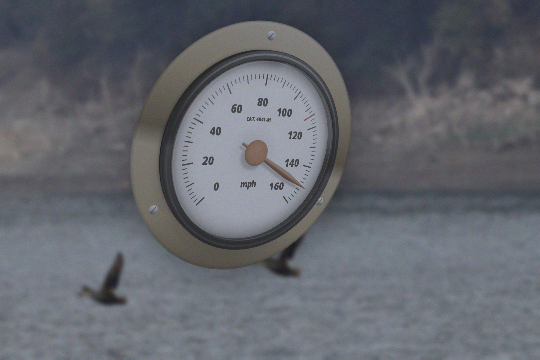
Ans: **150** mph
